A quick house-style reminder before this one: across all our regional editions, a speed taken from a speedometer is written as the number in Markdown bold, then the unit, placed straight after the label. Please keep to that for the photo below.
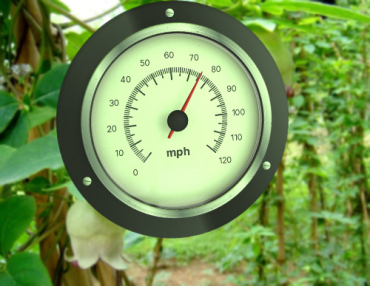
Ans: **75** mph
